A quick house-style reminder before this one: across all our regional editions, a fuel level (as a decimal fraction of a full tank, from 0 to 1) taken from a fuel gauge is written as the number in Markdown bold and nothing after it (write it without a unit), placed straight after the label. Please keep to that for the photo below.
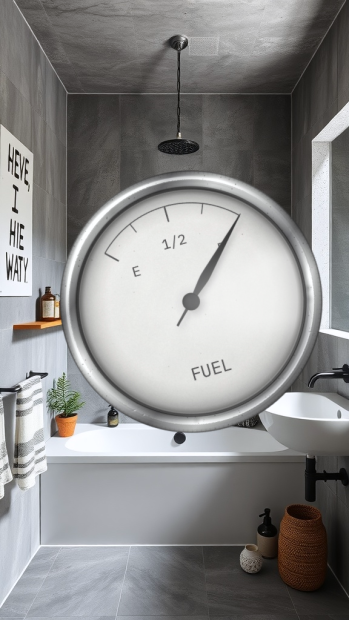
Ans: **1**
